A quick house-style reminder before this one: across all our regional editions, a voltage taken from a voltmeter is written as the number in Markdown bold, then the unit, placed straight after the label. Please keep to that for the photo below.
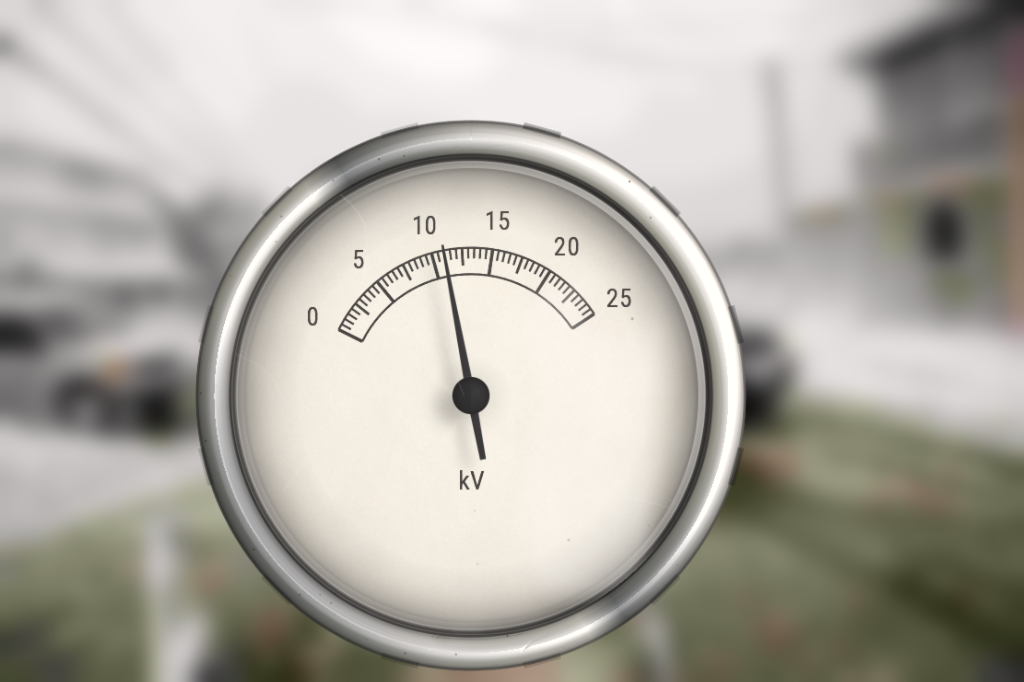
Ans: **11** kV
